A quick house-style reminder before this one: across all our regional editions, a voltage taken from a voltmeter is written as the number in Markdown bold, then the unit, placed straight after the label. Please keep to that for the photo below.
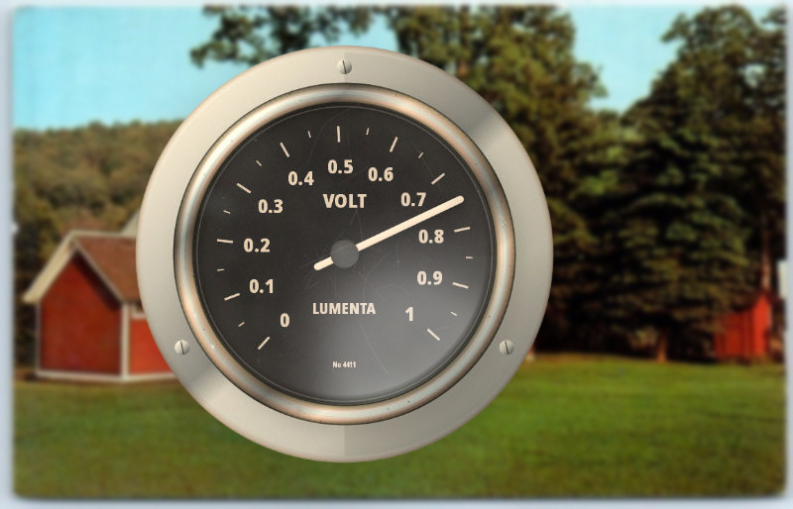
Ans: **0.75** V
